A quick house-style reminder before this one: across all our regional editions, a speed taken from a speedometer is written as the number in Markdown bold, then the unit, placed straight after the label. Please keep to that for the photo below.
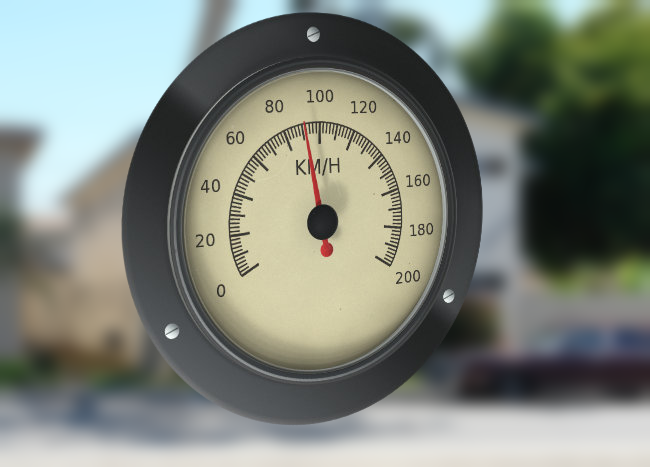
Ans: **90** km/h
